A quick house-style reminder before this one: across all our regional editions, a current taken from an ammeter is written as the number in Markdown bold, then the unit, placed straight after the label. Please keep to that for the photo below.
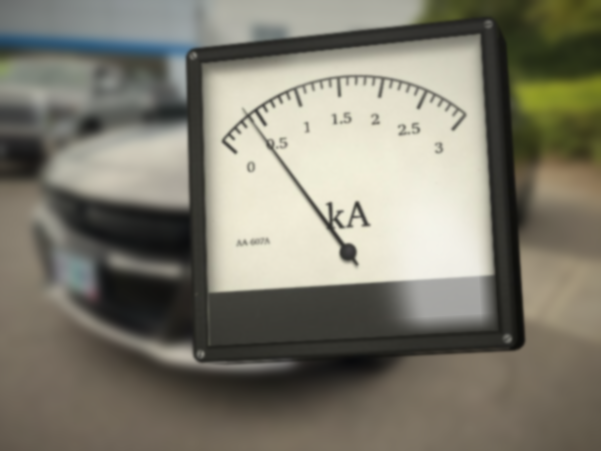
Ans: **0.4** kA
